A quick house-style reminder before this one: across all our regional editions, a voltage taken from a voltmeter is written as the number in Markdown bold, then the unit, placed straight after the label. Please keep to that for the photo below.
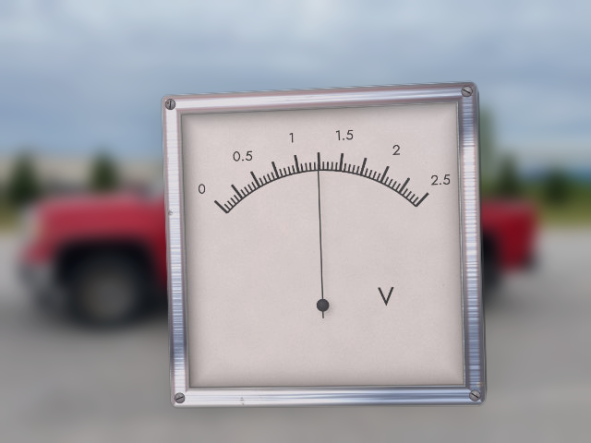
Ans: **1.25** V
